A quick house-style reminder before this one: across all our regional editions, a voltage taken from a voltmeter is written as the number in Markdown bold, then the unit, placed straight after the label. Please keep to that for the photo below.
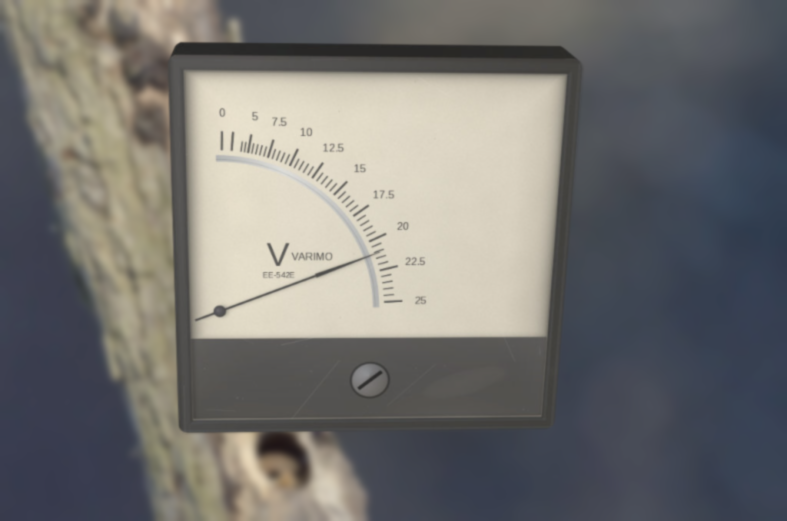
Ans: **21** V
